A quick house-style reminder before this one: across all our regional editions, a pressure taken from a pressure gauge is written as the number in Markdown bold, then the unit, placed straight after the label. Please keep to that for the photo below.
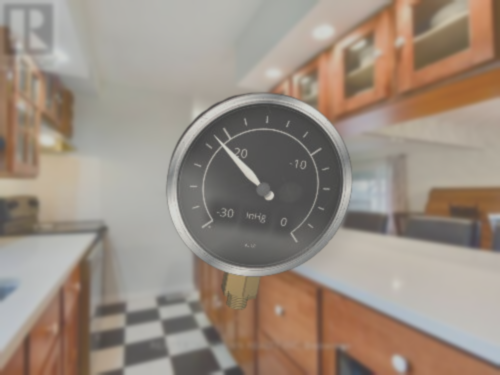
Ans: **-21** inHg
